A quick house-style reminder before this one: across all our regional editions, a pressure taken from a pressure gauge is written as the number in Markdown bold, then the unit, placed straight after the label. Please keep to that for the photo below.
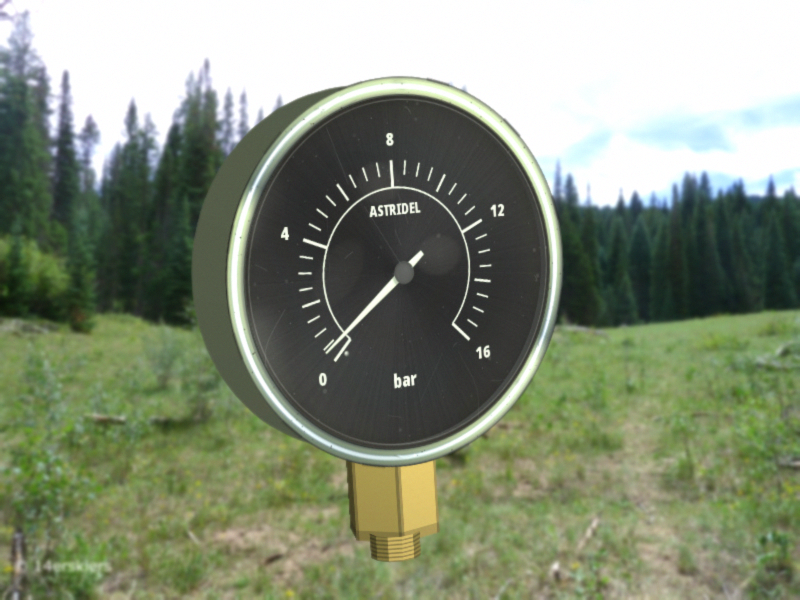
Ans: **0.5** bar
